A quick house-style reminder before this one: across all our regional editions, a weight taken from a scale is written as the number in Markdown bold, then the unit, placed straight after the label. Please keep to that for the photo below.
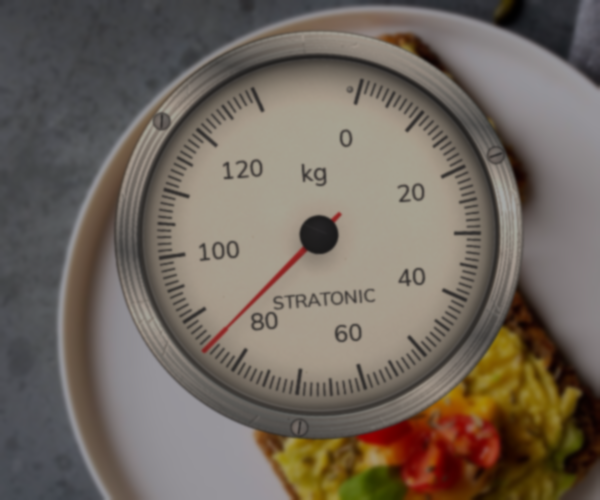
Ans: **85** kg
